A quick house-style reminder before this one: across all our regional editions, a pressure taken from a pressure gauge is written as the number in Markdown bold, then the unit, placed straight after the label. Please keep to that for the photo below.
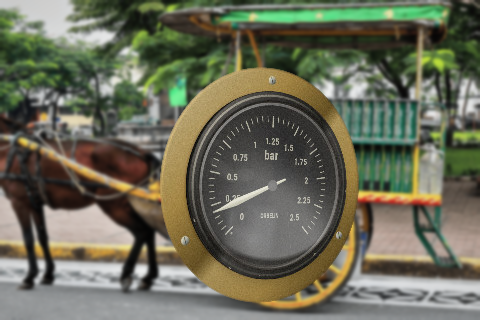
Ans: **0.2** bar
